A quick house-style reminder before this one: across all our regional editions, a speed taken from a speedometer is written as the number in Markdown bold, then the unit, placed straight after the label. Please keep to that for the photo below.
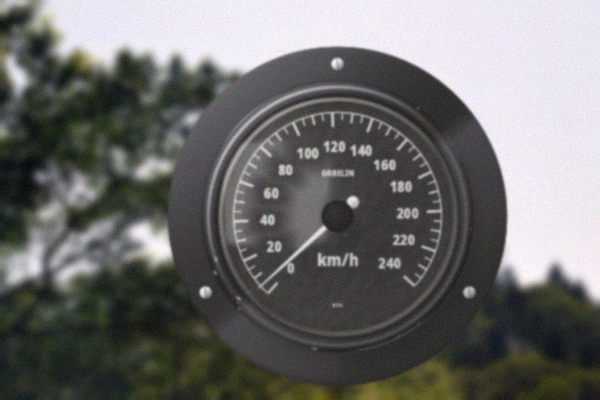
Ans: **5** km/h
